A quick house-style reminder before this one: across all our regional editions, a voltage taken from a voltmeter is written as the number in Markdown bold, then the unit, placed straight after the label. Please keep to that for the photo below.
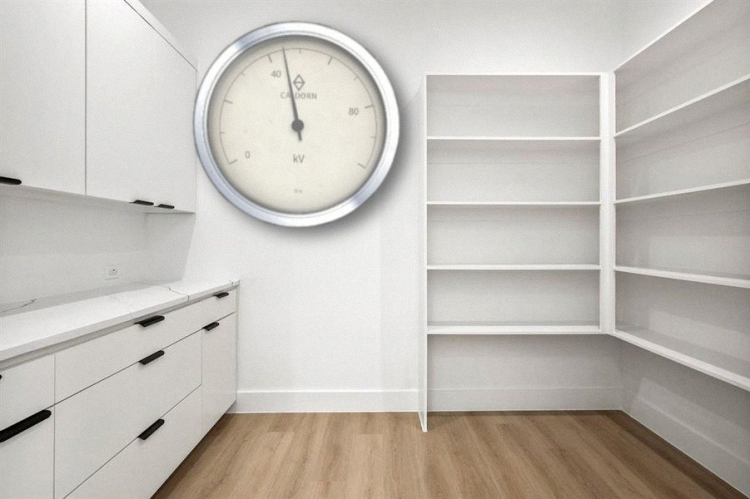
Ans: **45** kV
